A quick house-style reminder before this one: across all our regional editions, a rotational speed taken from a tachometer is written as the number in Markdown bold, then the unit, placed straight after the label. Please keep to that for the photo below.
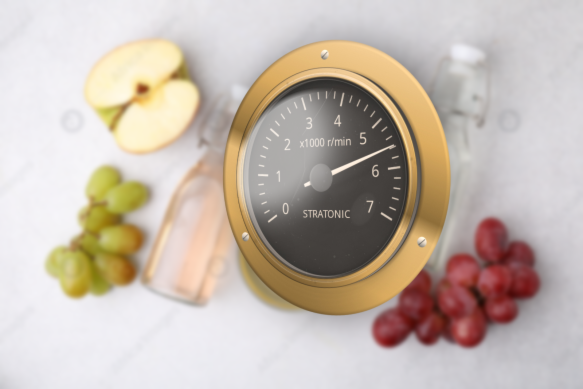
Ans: **5600** rpm
